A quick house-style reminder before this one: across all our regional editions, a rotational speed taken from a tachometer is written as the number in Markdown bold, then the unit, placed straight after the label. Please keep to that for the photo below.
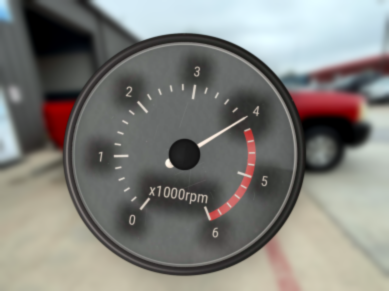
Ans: **4000** rpm
